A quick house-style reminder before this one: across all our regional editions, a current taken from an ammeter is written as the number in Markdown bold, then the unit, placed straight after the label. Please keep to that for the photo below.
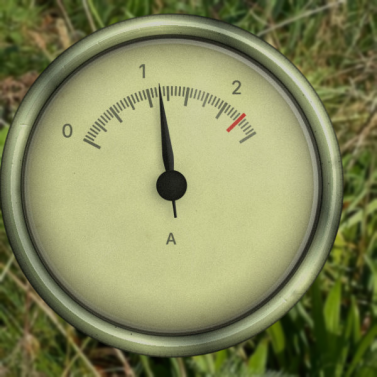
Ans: **1.15** A
